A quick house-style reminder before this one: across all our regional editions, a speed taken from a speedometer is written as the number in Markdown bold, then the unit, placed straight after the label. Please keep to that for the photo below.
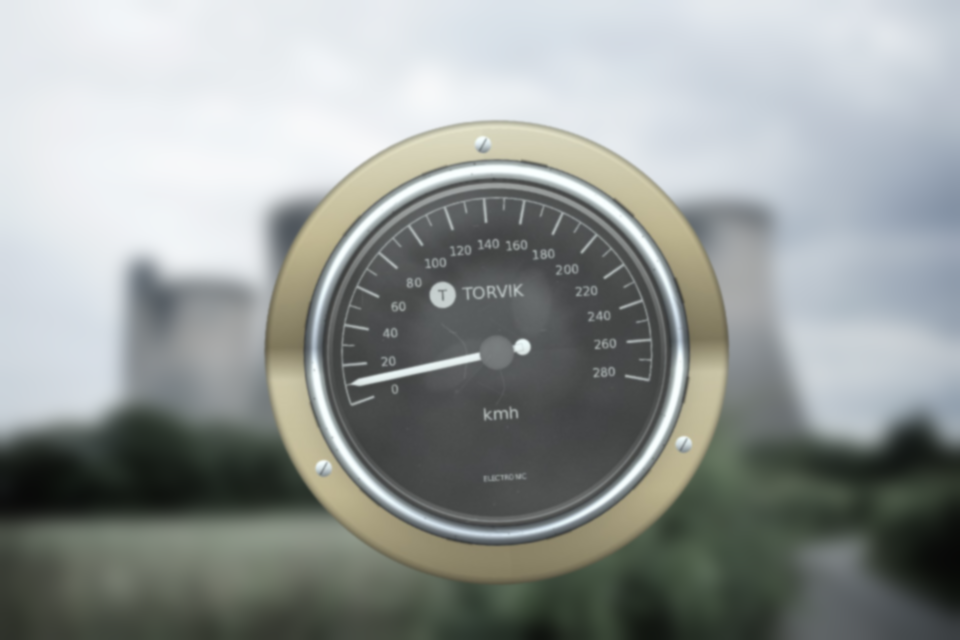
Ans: **10** km/h
